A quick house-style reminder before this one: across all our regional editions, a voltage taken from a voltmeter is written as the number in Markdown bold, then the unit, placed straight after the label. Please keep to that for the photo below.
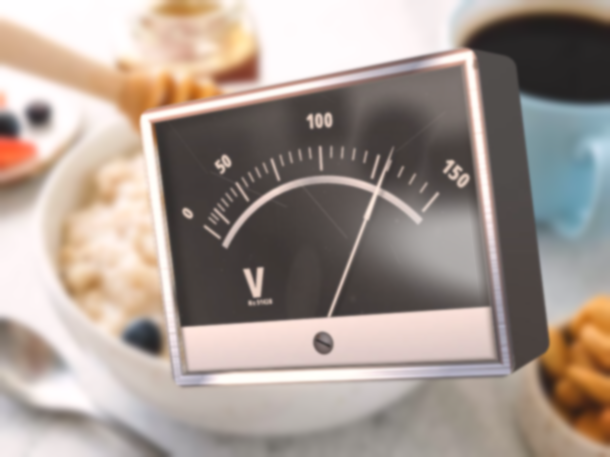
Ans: **130** V
